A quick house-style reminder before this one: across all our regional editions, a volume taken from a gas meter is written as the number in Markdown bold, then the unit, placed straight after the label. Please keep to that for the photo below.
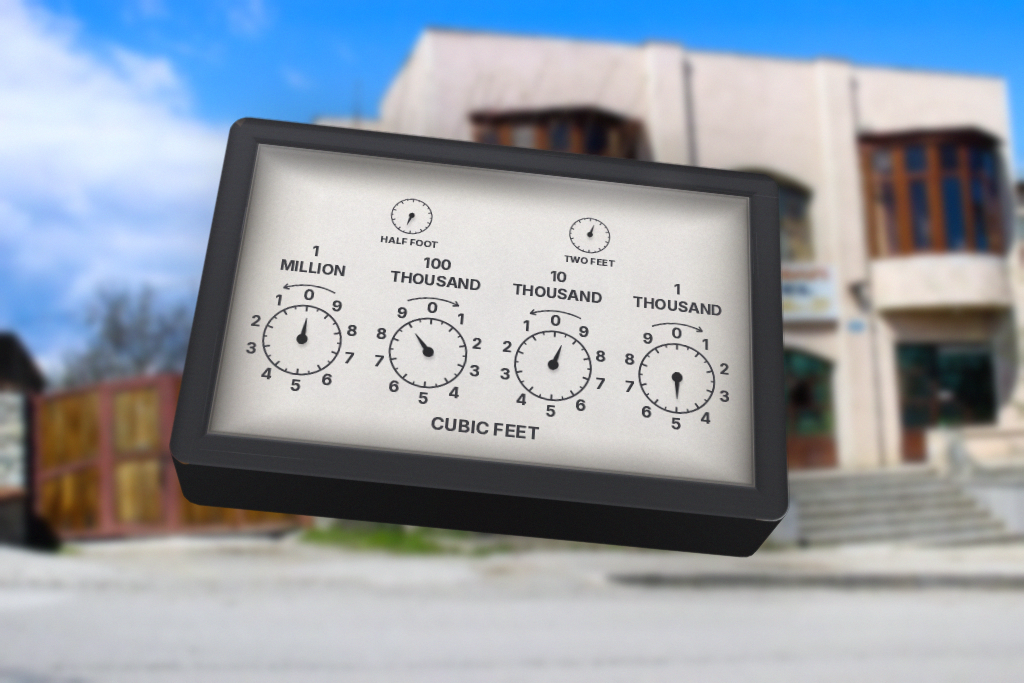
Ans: **989500** ft³
